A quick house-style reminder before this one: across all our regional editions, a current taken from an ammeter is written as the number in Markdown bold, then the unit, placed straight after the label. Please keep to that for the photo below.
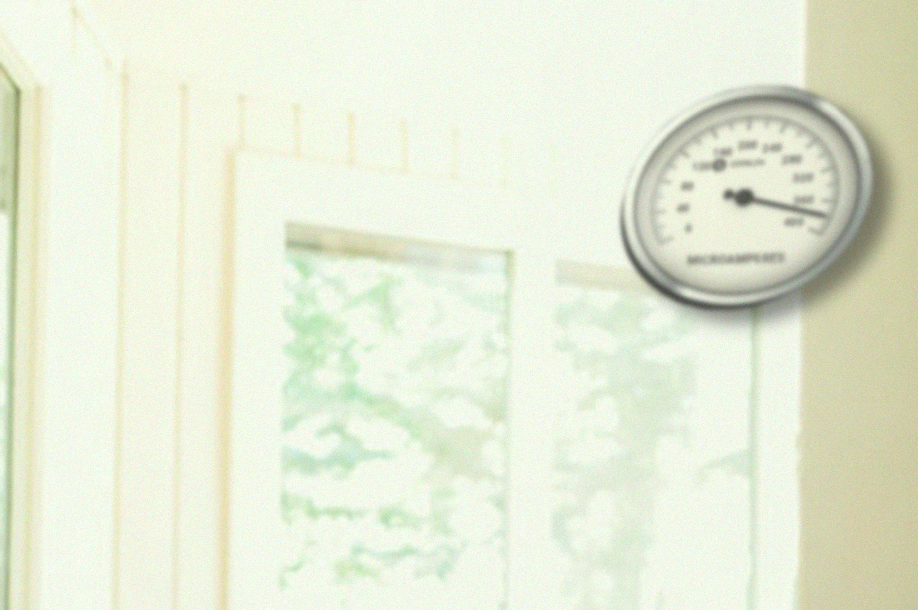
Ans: **380** µA
